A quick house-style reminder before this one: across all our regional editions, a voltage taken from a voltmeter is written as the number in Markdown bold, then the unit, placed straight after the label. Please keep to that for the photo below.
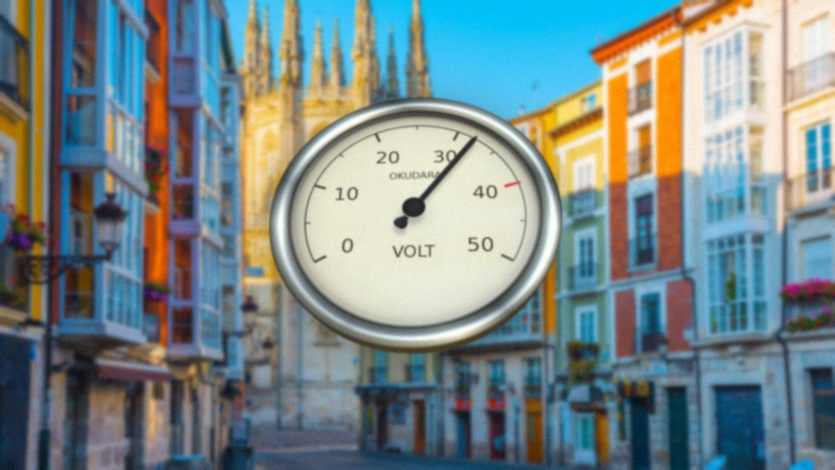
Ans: **32.5** V
